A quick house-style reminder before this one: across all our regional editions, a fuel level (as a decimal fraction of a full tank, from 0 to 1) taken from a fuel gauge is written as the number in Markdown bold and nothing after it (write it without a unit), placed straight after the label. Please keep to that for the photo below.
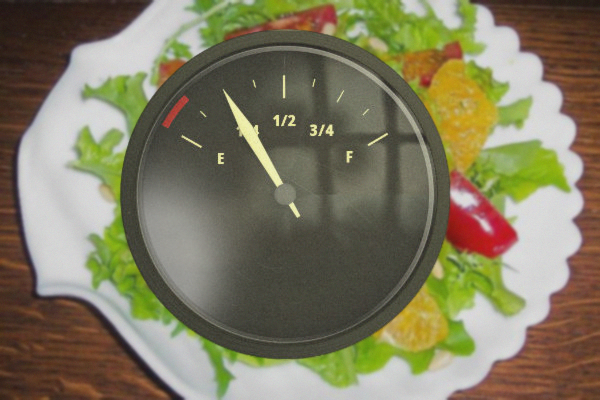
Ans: **0.25**
